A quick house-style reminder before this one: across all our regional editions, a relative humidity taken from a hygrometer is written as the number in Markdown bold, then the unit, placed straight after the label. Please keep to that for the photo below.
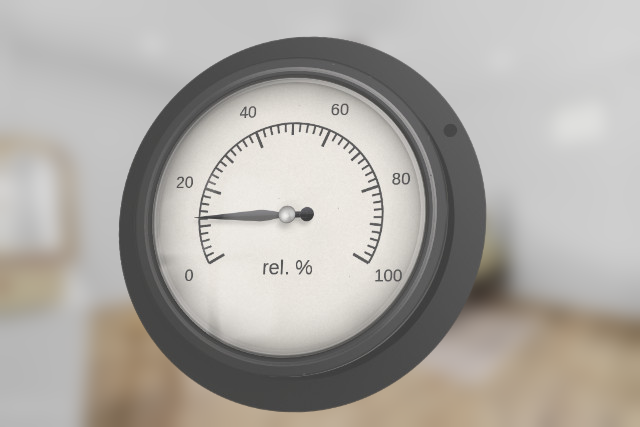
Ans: **12** %
